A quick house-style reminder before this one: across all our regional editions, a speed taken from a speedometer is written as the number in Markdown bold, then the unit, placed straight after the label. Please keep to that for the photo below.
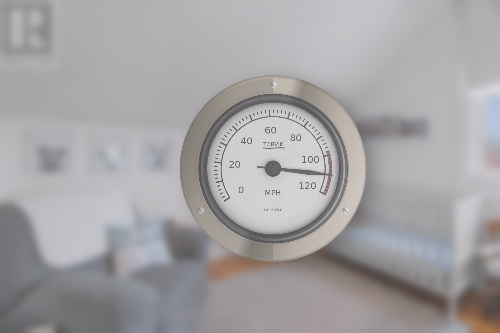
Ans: **110** mph
